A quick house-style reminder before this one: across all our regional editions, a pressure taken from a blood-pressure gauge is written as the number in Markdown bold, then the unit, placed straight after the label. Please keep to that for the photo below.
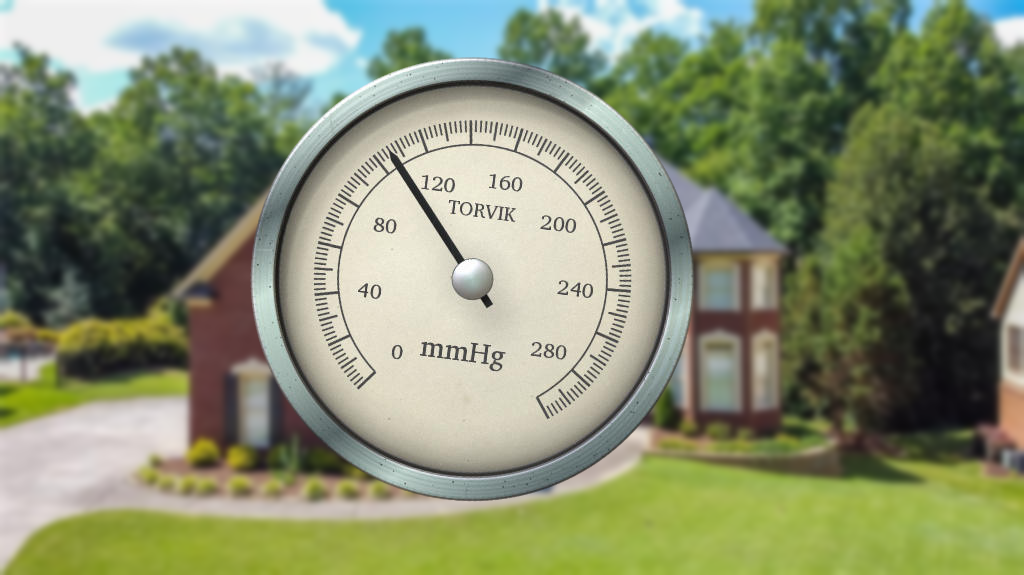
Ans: **106** mmHg
